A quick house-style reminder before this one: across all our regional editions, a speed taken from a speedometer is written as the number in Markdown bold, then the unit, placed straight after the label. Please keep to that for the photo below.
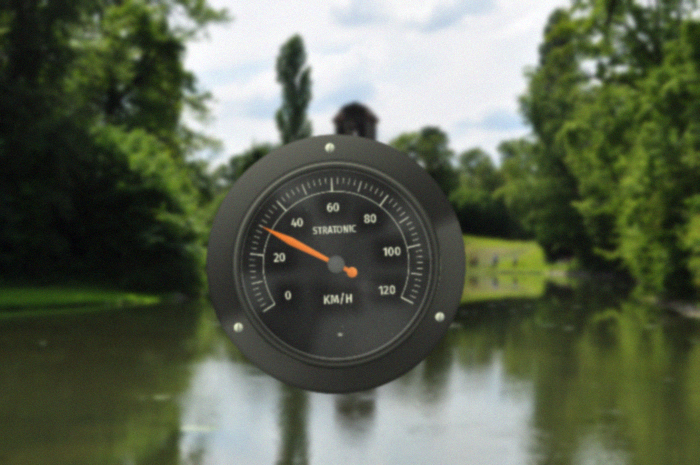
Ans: **30** km/h
